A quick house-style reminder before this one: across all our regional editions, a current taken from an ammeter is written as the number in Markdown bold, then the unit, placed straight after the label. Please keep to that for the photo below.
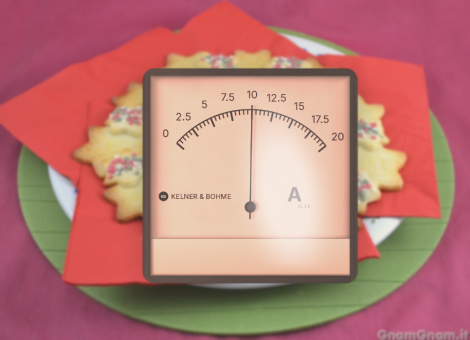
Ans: **10** A
